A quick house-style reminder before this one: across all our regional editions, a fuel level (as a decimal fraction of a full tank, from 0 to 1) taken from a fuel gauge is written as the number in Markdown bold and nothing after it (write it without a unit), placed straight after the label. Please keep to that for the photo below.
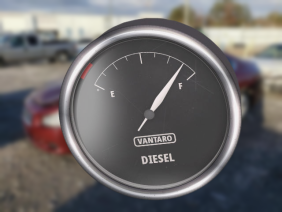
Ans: **0.875**
